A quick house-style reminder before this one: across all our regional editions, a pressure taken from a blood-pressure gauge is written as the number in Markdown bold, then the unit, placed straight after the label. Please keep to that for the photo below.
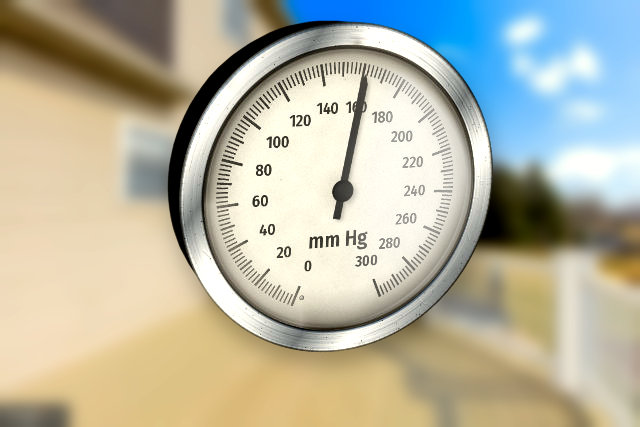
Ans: **160** mmHg
